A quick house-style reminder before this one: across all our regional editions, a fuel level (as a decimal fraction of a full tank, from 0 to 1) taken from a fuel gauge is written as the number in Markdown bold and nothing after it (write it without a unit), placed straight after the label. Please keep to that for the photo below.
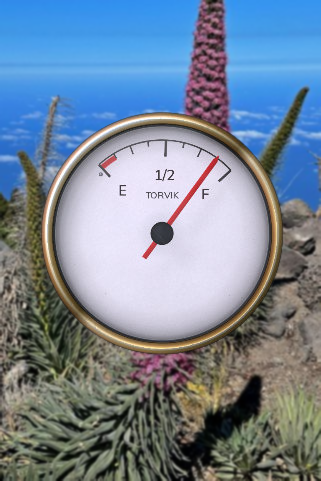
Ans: **0.875**
